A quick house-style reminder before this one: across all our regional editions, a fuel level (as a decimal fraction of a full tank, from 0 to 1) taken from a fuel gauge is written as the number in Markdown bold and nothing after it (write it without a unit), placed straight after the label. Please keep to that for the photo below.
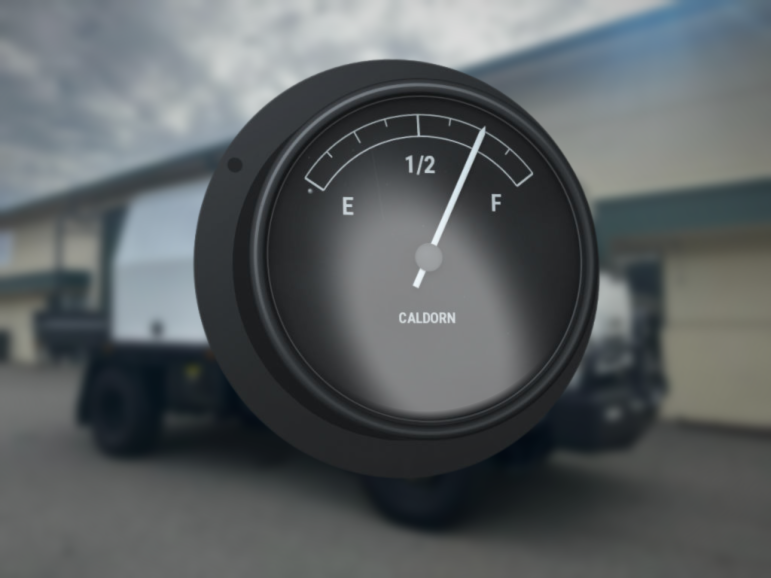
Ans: **0.75**
